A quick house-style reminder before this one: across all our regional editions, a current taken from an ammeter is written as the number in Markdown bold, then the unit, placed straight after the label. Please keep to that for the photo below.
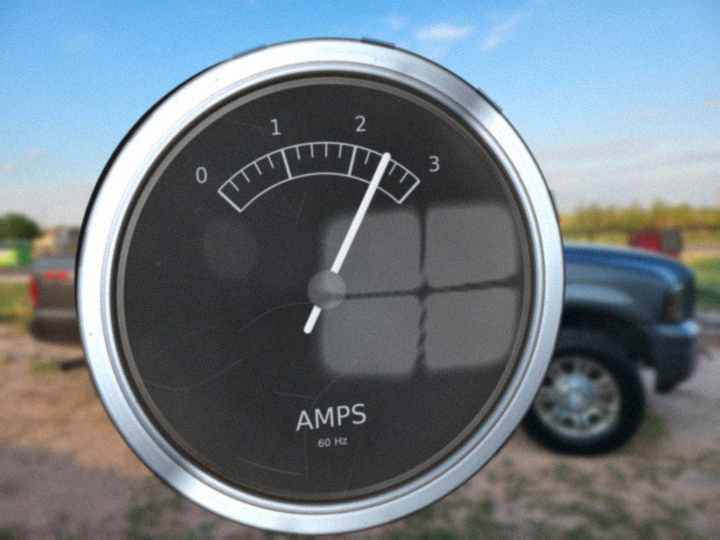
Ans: **2.4** A
